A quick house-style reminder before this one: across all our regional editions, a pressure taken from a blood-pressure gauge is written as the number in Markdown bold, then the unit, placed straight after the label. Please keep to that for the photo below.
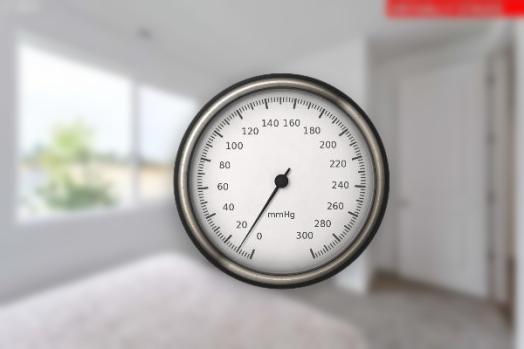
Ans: **10** mmHg
